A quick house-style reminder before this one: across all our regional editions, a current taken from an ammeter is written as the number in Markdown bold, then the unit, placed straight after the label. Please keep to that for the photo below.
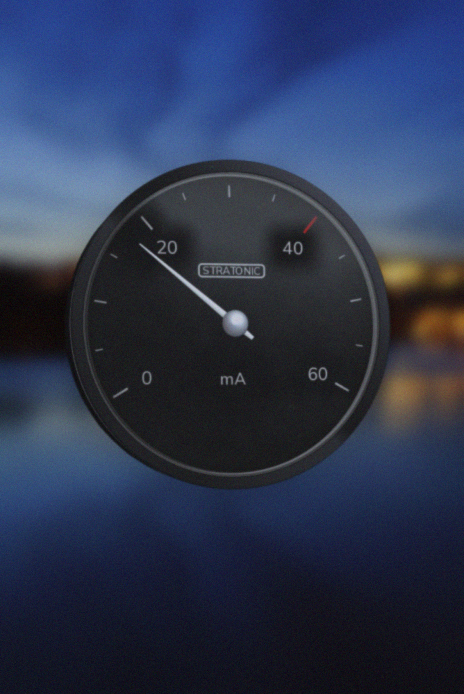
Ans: **17.5** mA
